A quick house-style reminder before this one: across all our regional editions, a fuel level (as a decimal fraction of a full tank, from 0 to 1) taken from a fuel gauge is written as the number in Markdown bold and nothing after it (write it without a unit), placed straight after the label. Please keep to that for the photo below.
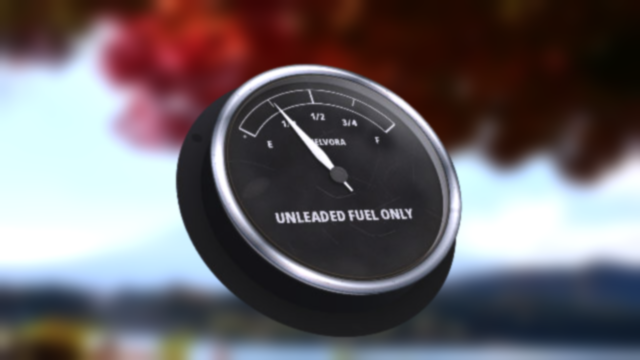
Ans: **0.25**
